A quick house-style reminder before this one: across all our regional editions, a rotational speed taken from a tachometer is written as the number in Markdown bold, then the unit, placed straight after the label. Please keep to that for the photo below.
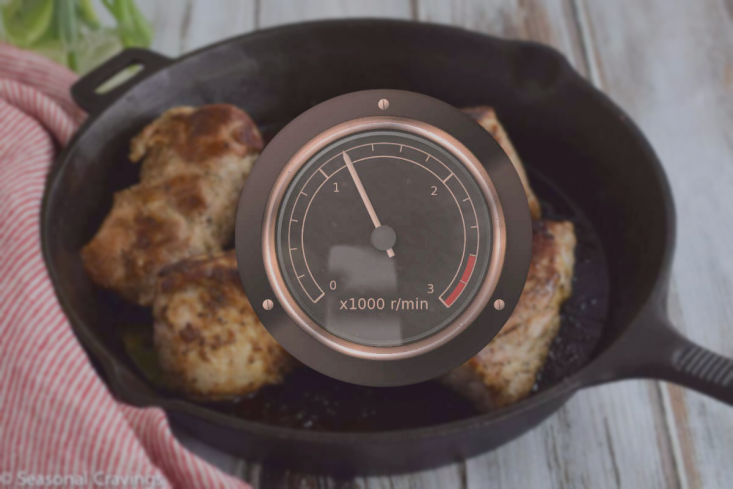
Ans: **1200** rpm
